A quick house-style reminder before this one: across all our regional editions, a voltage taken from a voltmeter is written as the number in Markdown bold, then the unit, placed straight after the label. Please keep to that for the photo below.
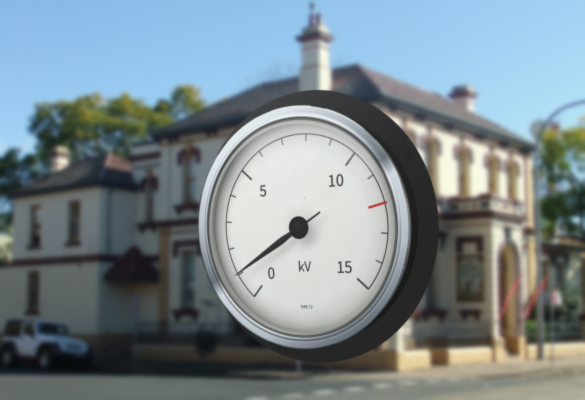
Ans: **1** kV
